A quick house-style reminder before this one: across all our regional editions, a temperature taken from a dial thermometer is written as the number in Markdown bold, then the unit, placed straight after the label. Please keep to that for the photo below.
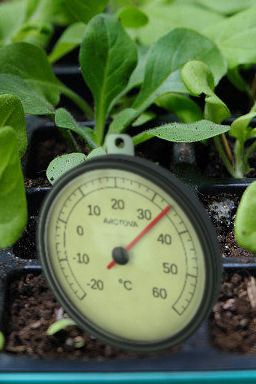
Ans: **34** °C
